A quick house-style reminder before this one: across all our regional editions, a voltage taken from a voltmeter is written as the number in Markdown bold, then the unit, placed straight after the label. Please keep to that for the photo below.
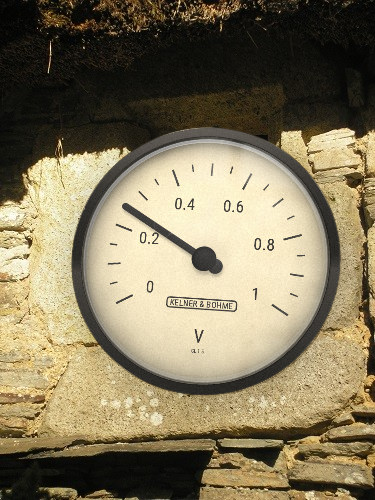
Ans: **0.25** V
